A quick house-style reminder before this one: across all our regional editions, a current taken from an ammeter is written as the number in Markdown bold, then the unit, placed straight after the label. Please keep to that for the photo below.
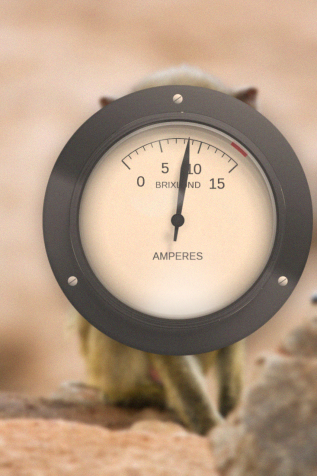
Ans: **8.5** A
